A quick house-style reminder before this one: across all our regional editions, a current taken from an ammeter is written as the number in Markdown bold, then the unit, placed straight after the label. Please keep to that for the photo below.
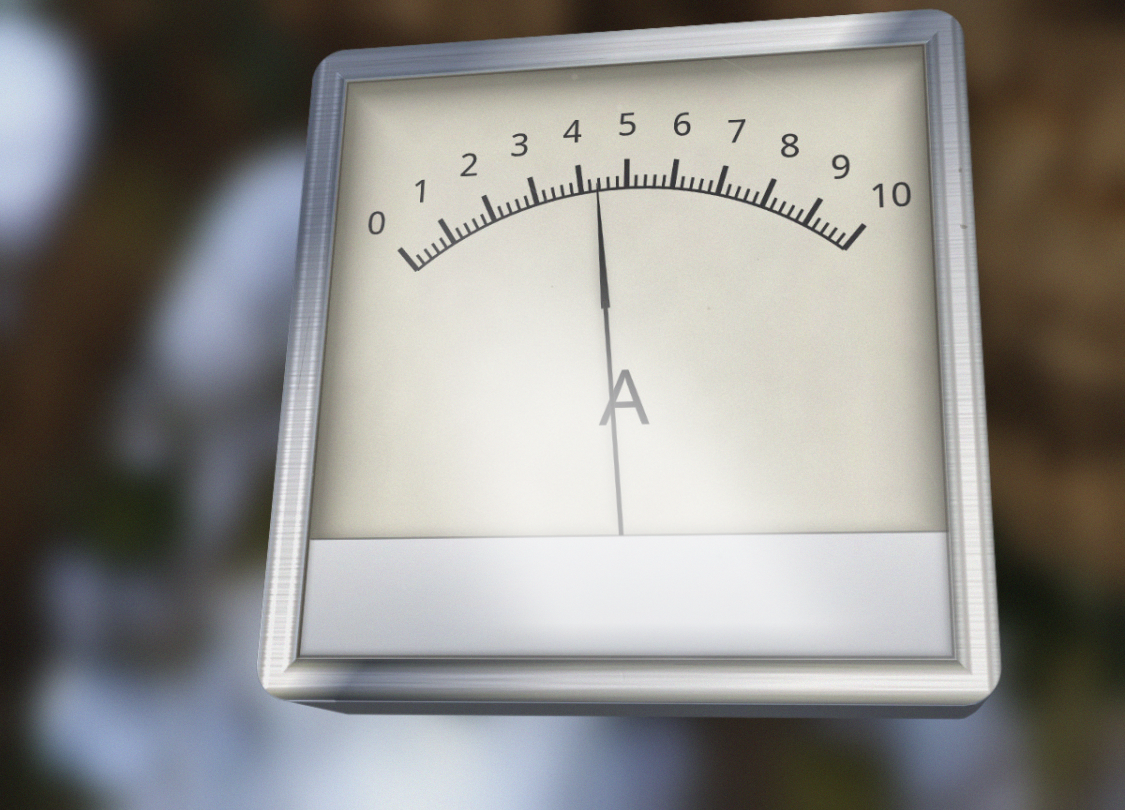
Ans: **4.4** A
